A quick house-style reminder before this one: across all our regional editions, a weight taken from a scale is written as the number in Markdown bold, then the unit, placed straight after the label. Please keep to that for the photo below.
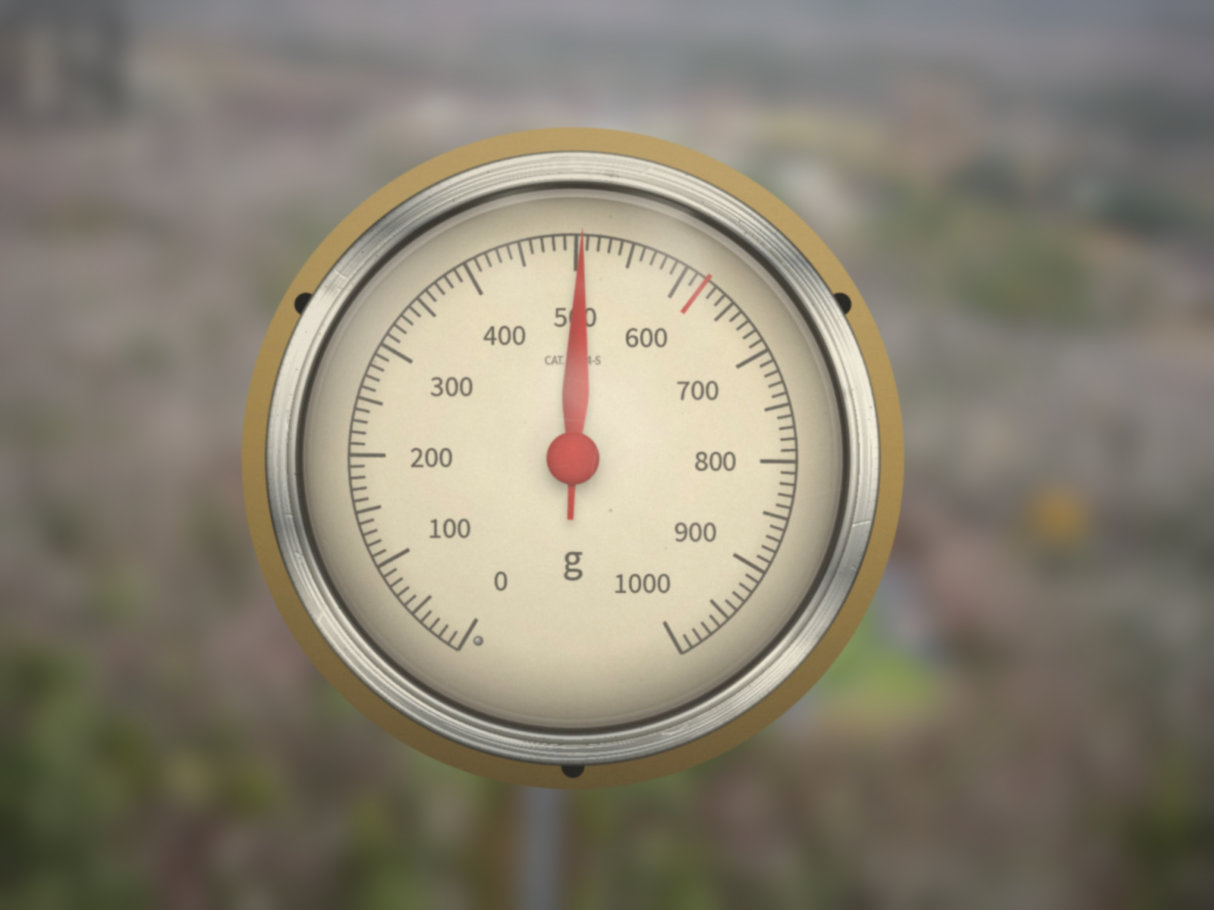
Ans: **505** g
